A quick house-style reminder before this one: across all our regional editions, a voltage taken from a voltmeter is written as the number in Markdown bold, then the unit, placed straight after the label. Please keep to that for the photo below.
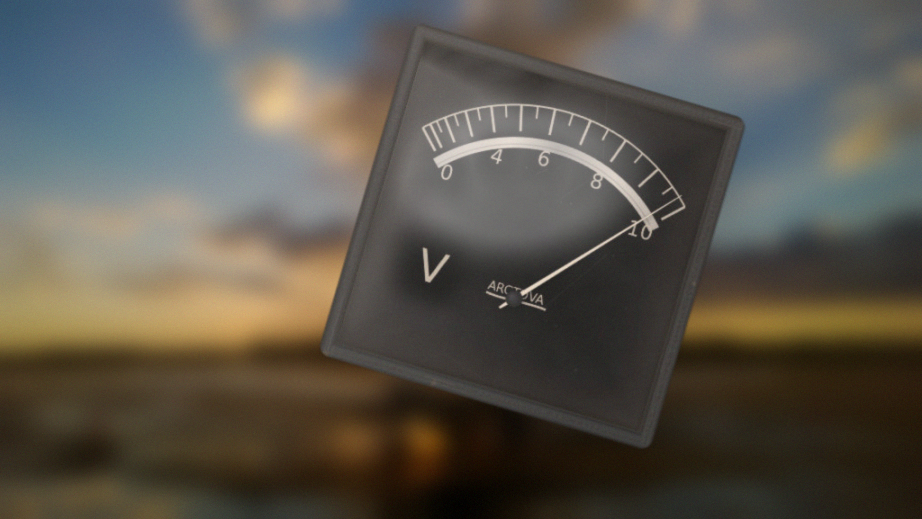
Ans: **9.75** V
